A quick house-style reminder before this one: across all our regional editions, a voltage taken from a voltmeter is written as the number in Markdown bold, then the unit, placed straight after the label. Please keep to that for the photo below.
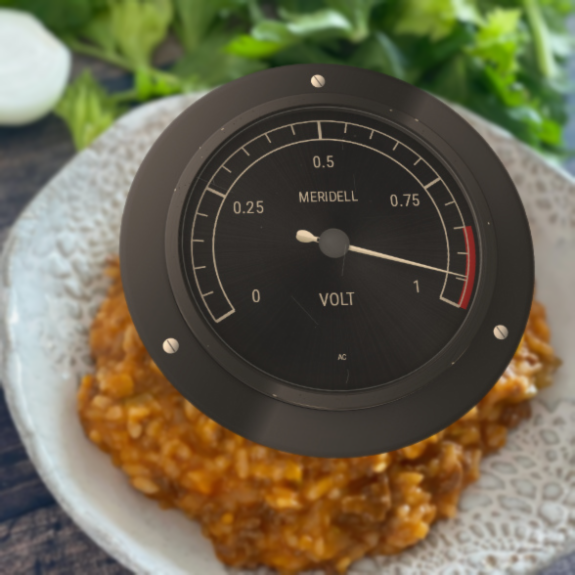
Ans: **0.95** V
